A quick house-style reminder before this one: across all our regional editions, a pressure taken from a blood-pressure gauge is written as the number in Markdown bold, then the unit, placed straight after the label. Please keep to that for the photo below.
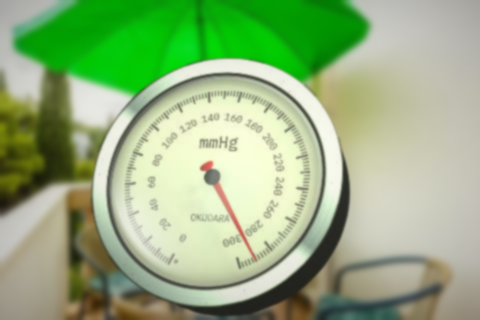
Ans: **290** mmHg
